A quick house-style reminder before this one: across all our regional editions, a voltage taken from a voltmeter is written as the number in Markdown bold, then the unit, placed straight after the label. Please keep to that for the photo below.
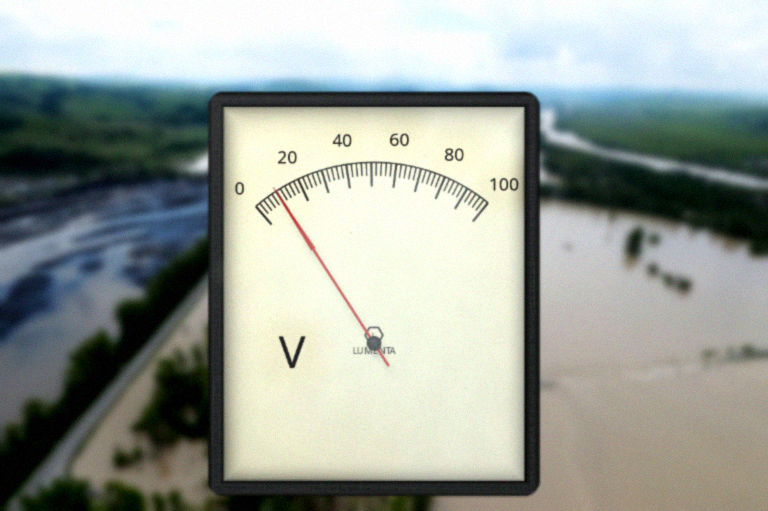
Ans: **10** V
